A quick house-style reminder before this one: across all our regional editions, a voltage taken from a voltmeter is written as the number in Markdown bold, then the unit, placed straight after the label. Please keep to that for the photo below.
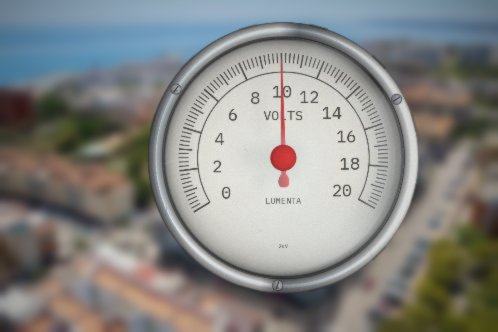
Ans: **10** V
